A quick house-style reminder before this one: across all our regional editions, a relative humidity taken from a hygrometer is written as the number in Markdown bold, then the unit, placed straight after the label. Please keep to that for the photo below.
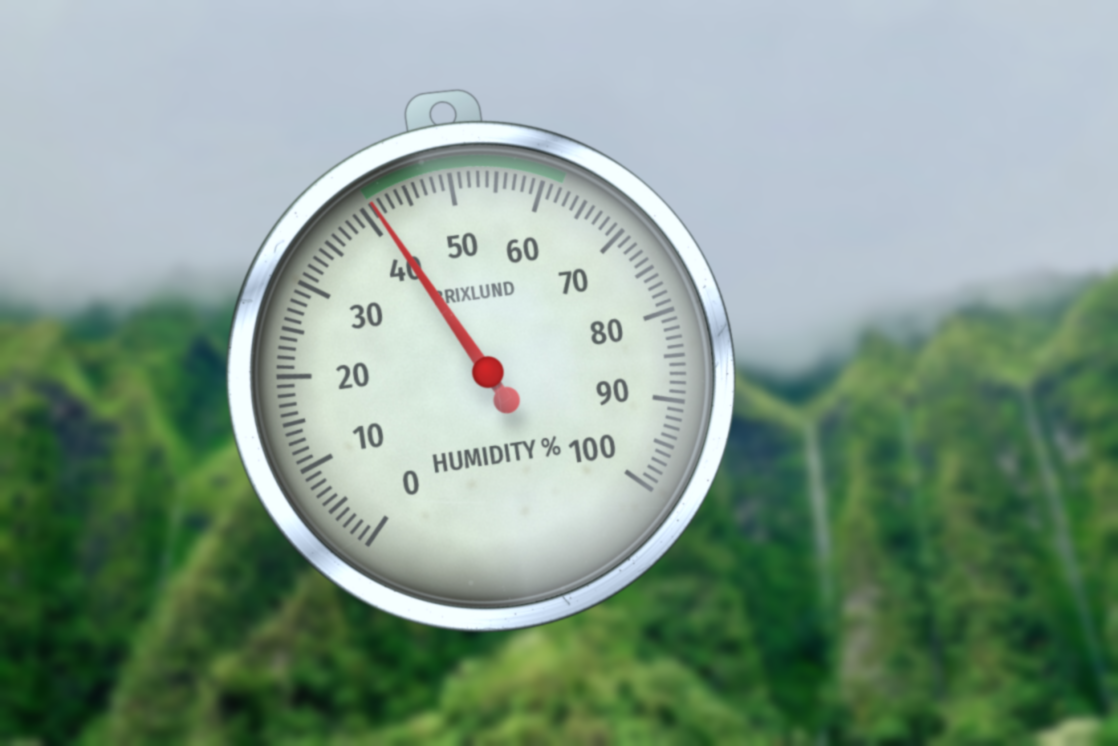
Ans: **41** %
